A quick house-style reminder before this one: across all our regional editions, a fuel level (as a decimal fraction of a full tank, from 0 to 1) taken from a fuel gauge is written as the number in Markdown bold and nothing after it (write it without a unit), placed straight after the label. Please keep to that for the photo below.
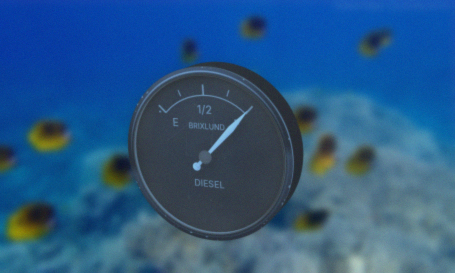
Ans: **1**
